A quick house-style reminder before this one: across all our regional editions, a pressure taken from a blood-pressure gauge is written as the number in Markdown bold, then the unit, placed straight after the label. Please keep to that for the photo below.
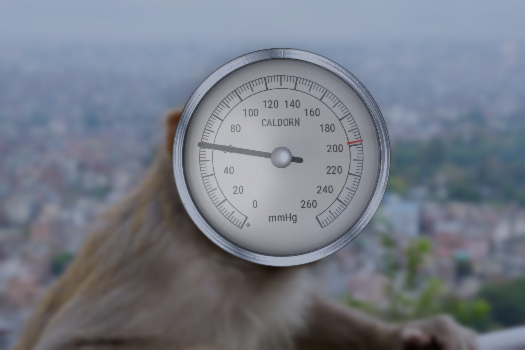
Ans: **60** mmHg
